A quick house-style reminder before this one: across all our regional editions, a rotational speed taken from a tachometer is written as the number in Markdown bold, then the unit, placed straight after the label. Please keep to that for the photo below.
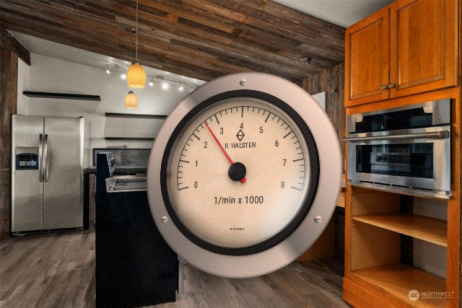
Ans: **2600** rpm
